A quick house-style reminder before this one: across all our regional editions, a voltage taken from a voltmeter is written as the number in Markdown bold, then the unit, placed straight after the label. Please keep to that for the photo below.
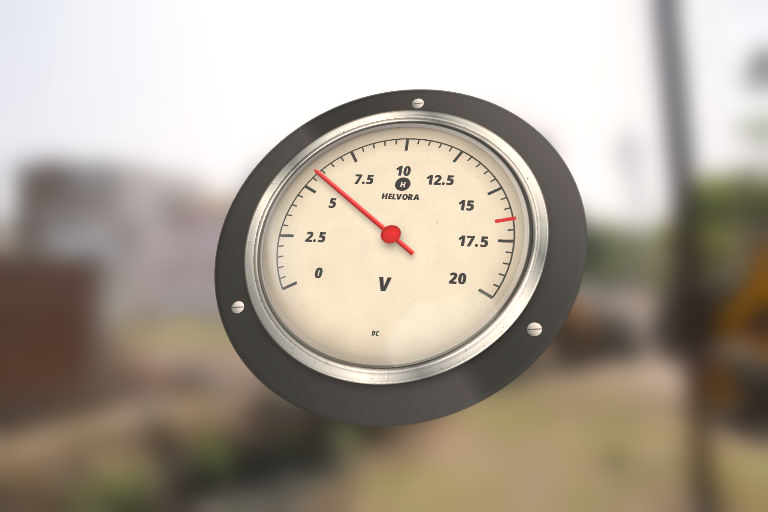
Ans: **5.75** V
